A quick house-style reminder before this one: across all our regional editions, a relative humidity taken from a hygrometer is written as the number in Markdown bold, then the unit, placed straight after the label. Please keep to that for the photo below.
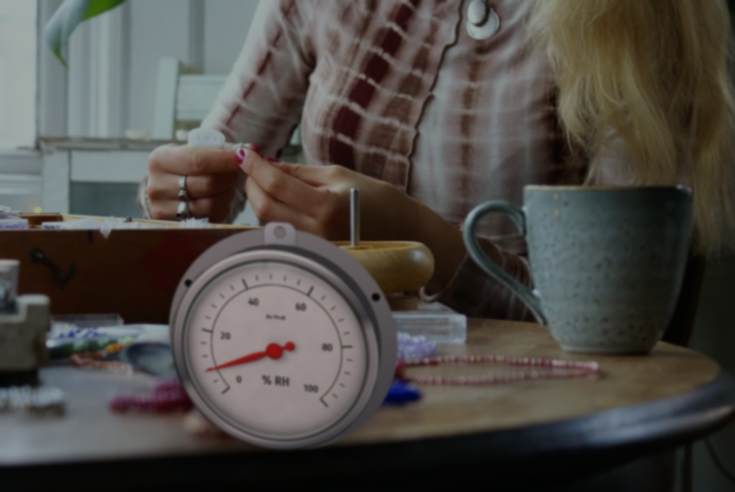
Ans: **8** %
